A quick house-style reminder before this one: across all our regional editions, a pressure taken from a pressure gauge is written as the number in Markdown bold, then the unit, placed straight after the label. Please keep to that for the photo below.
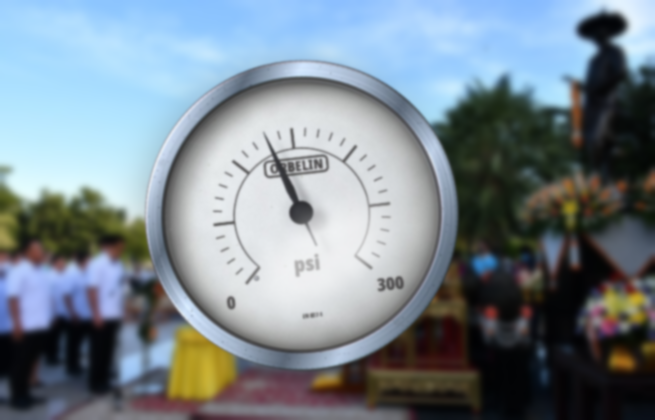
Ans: **130** psi
